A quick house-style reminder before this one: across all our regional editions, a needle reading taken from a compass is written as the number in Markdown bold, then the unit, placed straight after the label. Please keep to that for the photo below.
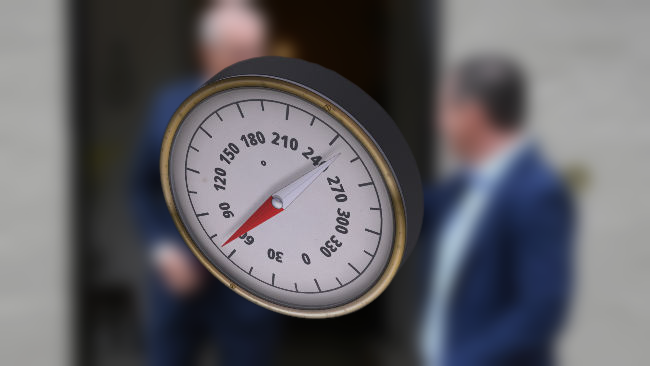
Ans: **67.5** °
